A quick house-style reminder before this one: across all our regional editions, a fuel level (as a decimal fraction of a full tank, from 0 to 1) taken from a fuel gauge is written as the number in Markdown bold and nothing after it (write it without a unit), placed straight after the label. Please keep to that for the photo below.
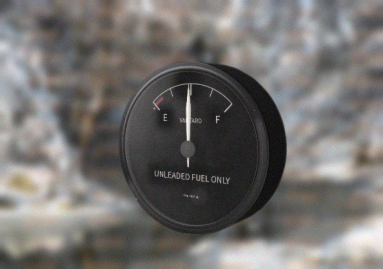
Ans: **0.5**
